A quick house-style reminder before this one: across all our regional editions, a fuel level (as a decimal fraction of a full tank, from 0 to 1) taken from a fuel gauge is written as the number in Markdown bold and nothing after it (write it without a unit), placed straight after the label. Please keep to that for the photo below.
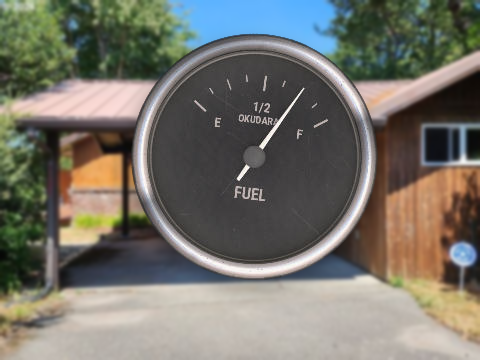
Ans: **0.75**
